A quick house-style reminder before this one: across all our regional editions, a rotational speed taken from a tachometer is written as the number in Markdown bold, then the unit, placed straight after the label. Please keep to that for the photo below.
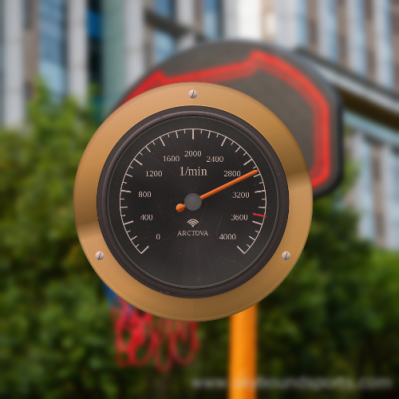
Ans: **2950** rpm
